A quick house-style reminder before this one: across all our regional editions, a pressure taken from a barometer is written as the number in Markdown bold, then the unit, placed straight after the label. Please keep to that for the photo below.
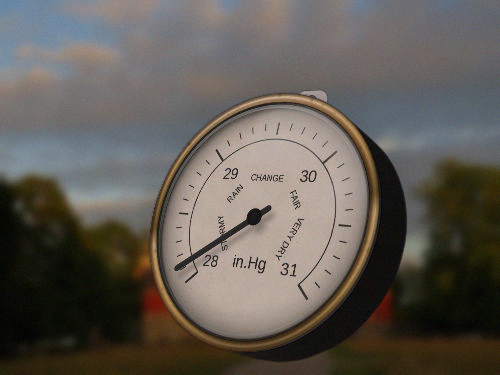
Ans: **28.1** inHg
